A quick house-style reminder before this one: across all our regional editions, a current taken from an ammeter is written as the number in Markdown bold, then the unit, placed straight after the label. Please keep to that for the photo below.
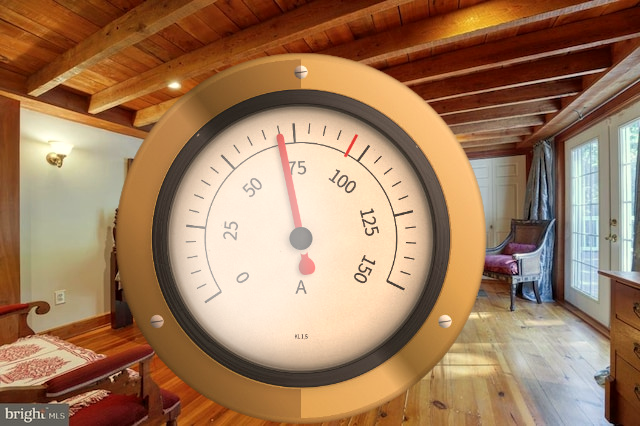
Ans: **70** A
